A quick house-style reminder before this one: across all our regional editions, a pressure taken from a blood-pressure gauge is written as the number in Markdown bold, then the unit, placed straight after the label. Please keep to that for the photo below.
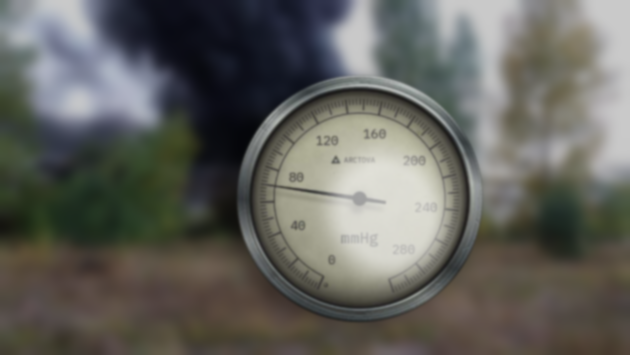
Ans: **70** mmHg
